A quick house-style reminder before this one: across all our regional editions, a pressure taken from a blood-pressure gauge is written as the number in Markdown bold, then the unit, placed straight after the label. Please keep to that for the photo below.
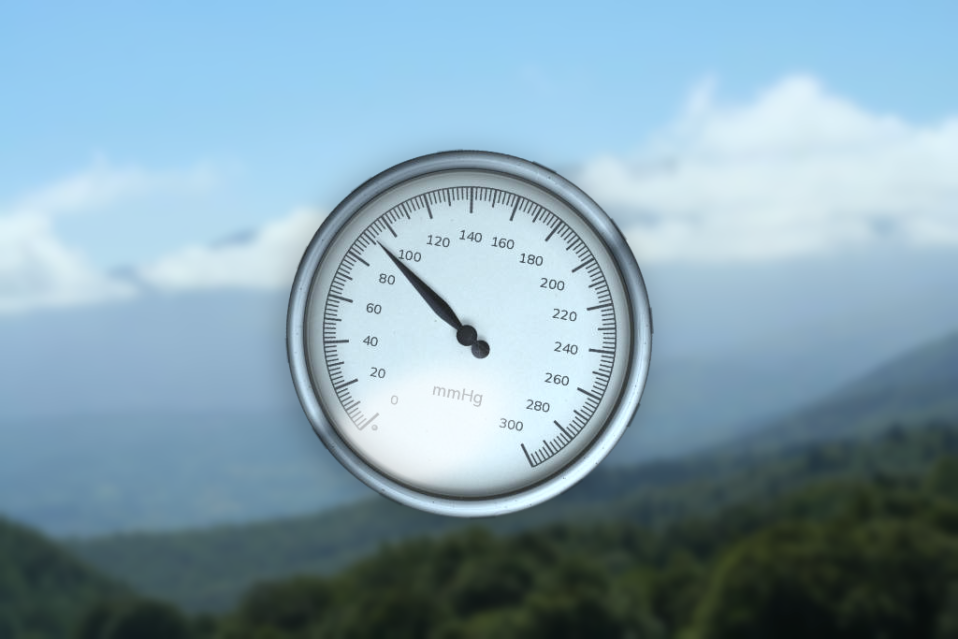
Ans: **92** mmHg
